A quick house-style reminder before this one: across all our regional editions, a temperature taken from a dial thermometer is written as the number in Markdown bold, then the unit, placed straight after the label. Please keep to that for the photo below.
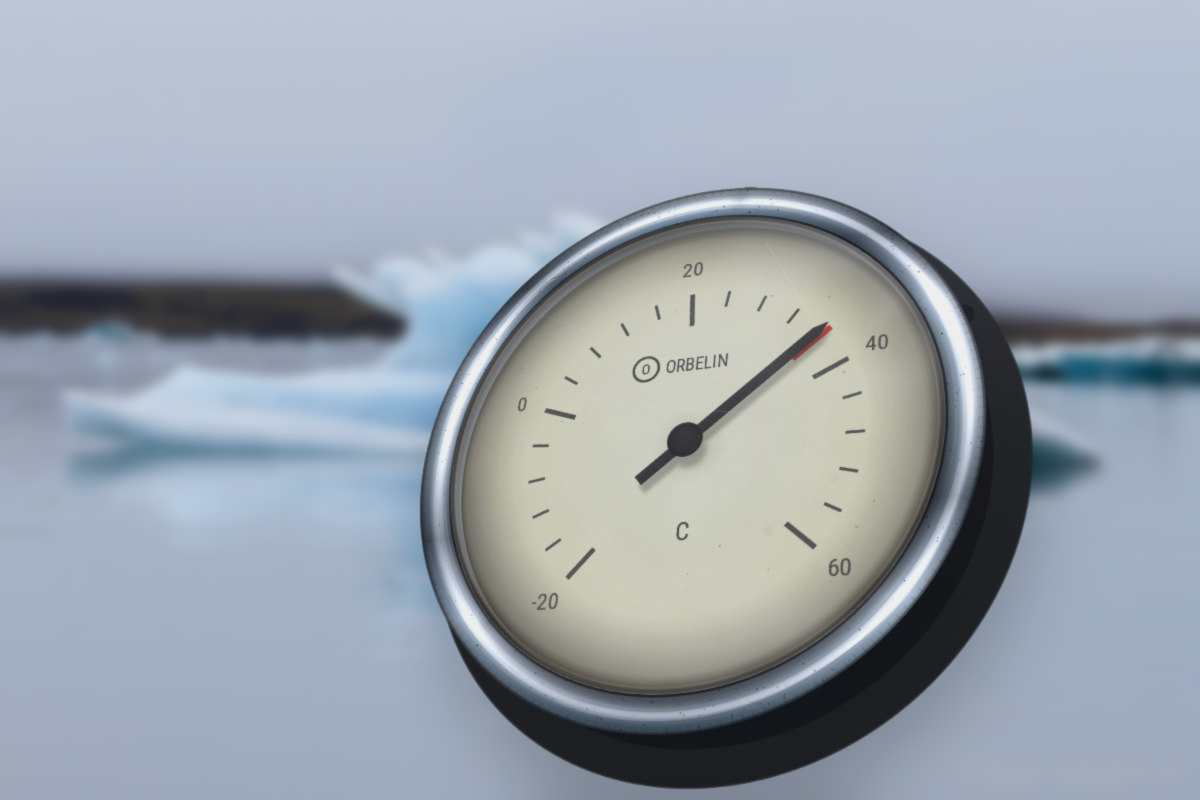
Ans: **36** °C
